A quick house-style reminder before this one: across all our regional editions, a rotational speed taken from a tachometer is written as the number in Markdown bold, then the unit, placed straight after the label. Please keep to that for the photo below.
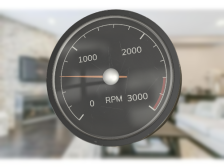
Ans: **600** rpm
